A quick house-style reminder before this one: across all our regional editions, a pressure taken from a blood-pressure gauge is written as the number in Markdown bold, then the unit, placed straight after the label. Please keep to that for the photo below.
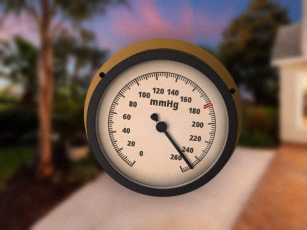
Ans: **250** mmHg
